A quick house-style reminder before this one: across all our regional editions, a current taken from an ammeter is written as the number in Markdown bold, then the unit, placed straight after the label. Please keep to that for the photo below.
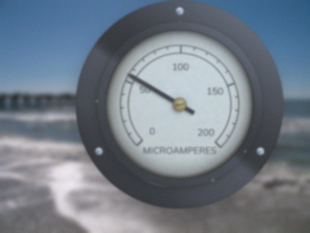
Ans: **55** µA
